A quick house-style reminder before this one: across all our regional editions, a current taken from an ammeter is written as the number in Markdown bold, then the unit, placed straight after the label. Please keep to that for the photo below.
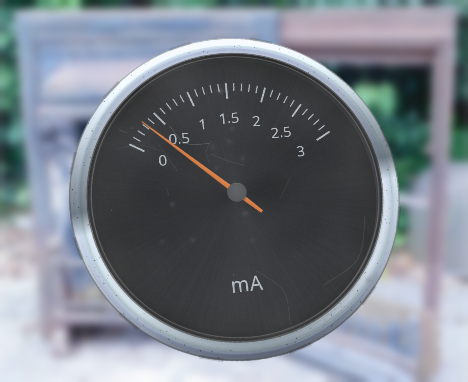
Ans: **0.3** mA
